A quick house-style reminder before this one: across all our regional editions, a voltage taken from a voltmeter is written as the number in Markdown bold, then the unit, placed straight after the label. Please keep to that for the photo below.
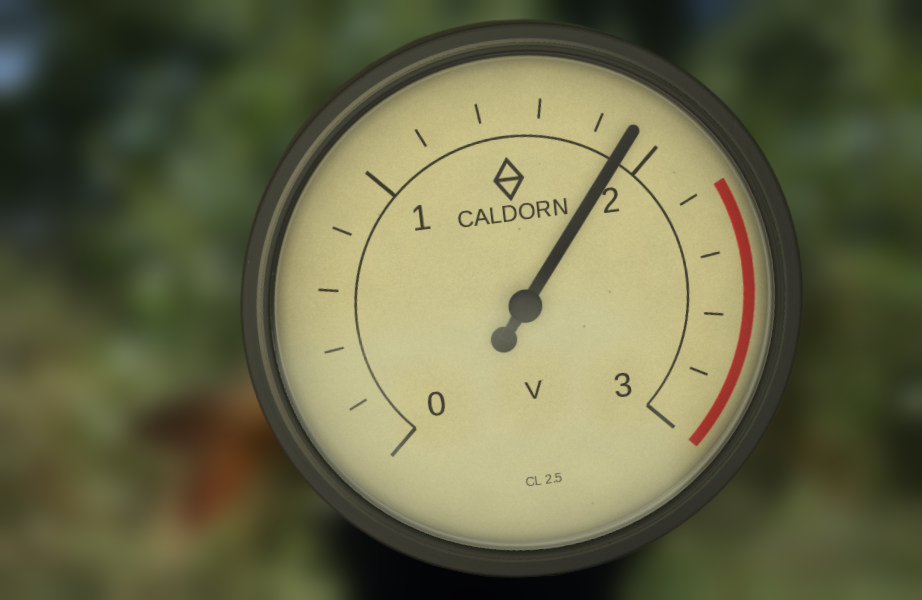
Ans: **1.9** V
